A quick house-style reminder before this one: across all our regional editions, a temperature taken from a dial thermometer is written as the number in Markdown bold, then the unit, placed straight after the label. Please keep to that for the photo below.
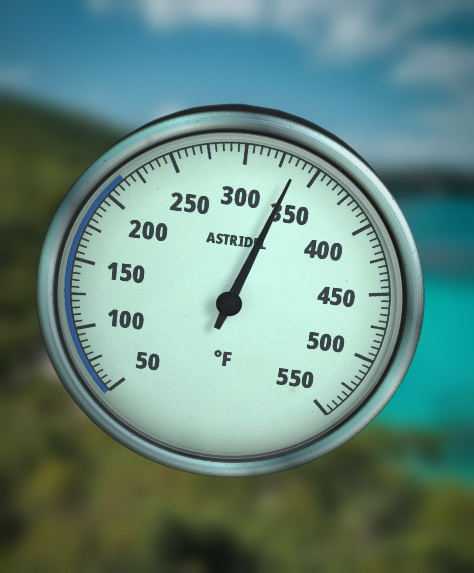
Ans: **335** °F
